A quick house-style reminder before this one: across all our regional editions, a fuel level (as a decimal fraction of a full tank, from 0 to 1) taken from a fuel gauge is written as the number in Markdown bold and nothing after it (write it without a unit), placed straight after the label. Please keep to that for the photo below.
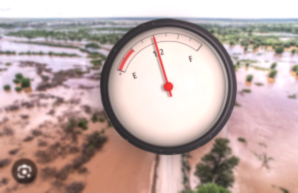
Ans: **0.5**
